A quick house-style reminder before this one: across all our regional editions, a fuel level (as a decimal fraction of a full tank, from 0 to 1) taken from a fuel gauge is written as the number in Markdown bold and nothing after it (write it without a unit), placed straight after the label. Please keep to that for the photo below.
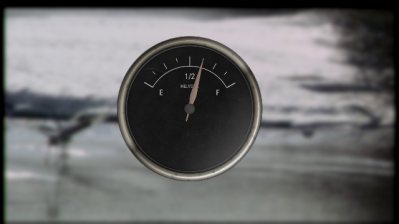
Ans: **0.625**
